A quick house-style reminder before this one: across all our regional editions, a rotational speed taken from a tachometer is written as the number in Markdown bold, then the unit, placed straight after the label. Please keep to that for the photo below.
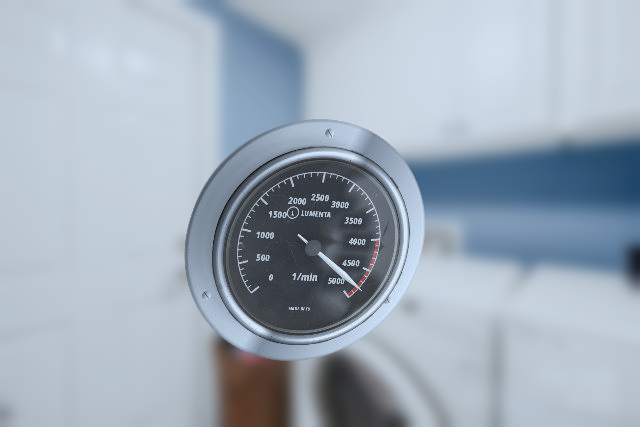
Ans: **4800** rpm
